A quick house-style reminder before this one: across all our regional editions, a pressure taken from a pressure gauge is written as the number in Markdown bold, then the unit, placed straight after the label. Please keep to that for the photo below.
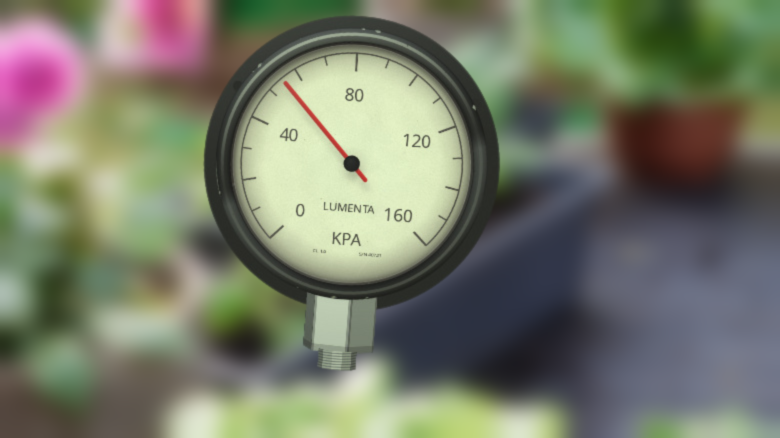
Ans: **55** kPa
